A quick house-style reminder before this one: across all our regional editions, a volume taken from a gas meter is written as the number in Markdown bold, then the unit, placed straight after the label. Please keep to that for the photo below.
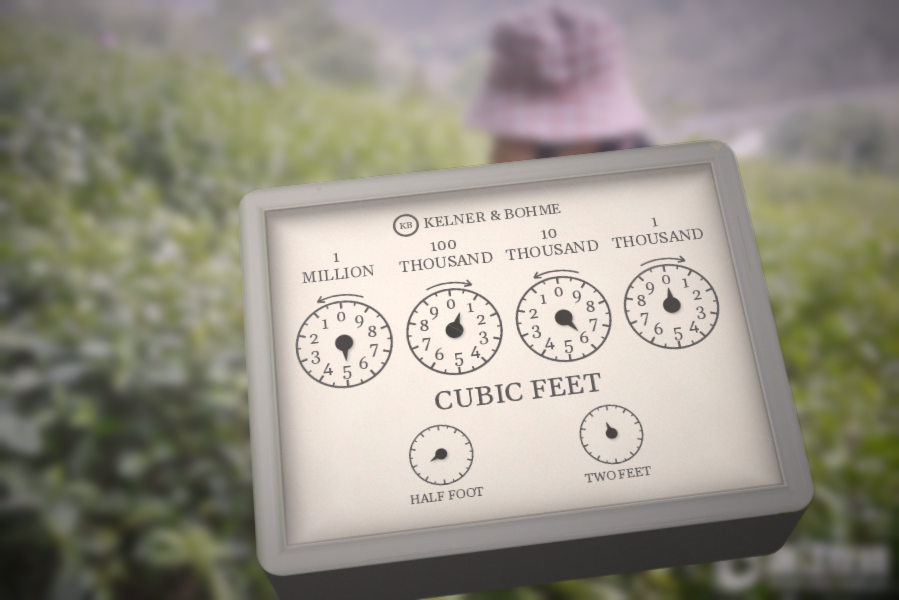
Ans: **506000** ft³
